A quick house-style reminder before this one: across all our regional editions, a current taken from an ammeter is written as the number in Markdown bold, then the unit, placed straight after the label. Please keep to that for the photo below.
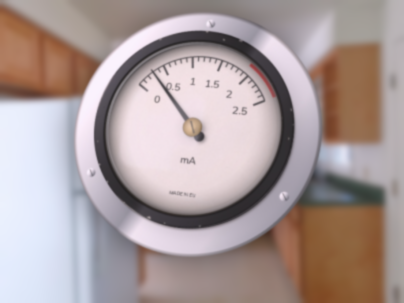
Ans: **0.3** mA
